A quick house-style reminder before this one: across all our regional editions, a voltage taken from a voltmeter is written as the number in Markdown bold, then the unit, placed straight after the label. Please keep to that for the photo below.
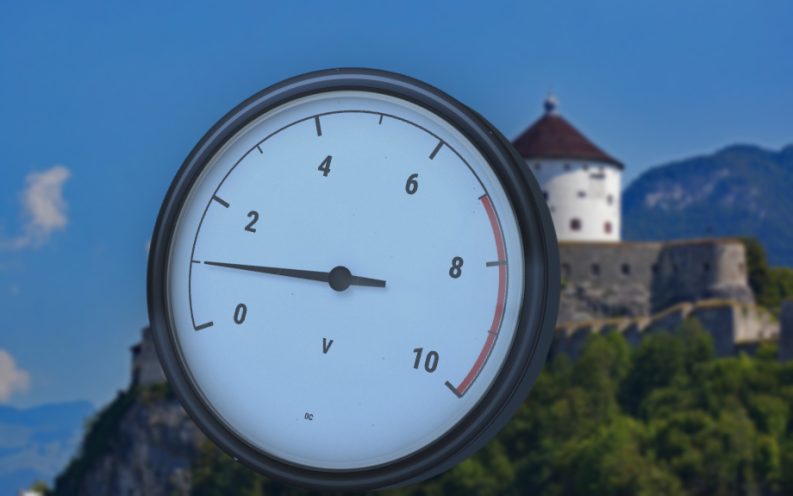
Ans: **1** V
